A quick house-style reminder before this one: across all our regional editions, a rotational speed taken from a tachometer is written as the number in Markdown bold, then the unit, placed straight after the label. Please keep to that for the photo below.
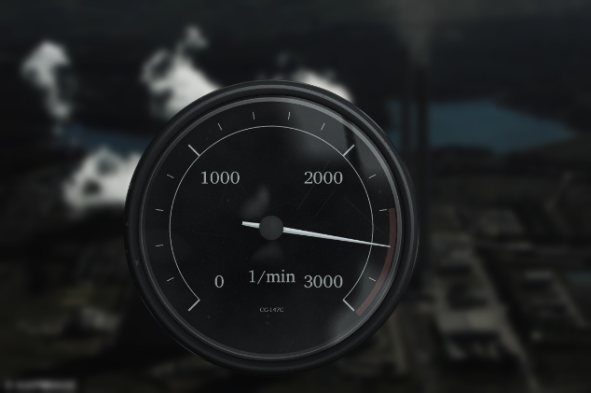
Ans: **2600** rpm
